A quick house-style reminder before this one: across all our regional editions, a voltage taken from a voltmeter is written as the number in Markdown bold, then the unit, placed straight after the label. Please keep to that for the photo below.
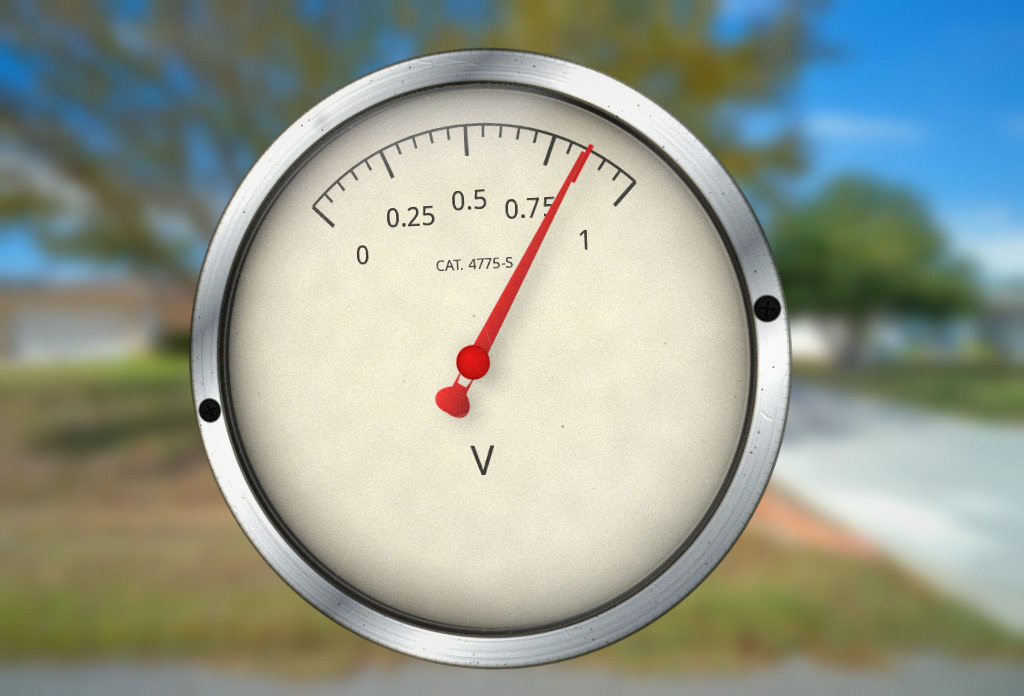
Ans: **0.85** V
